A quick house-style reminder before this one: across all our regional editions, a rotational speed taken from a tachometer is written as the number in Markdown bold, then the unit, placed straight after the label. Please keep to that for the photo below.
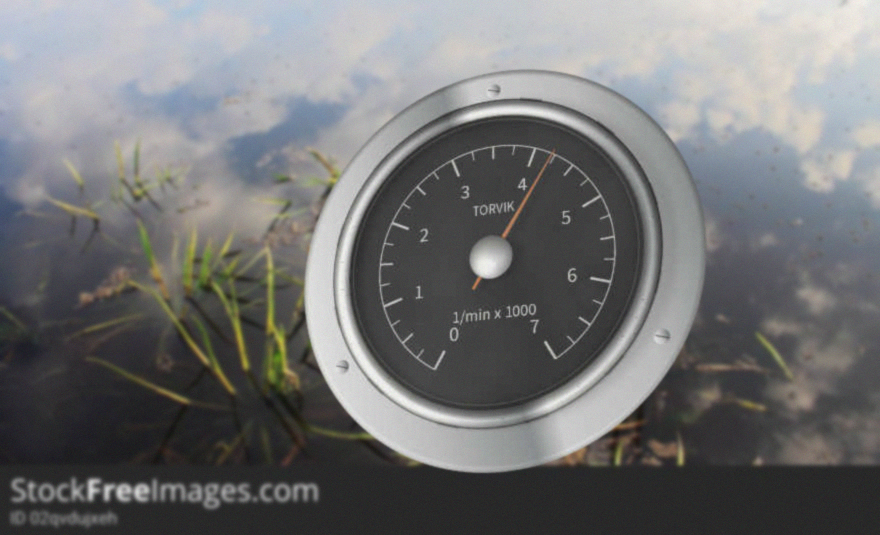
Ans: **4250** rpm
